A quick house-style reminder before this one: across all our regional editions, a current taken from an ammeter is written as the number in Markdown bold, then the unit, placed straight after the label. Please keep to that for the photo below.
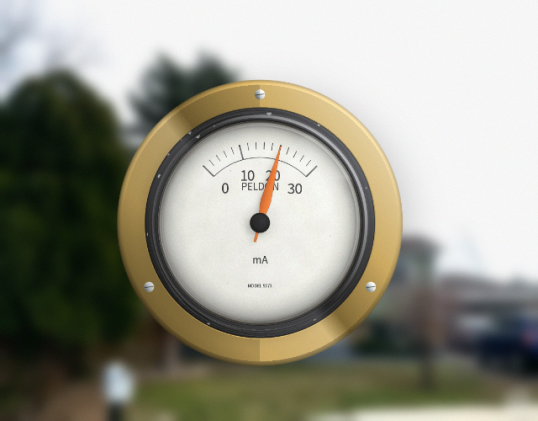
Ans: **20** mA
